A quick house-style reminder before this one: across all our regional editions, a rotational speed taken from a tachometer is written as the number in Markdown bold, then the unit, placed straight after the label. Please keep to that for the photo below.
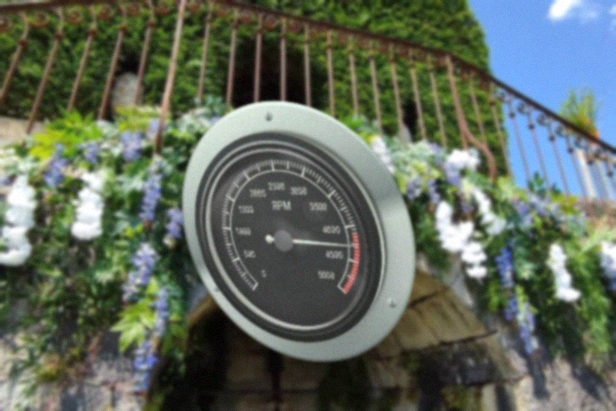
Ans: **4250** rpm
